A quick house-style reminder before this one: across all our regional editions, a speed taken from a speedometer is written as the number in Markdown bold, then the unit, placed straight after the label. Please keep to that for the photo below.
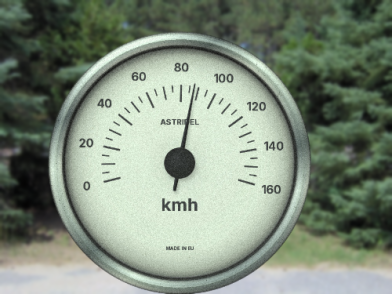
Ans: **87.5** km/h
